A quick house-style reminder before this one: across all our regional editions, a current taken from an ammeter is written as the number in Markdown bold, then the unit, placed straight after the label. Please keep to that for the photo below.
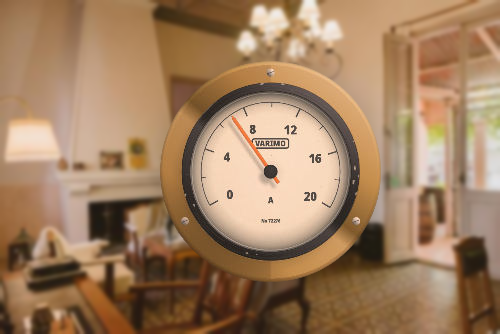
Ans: **7** A
